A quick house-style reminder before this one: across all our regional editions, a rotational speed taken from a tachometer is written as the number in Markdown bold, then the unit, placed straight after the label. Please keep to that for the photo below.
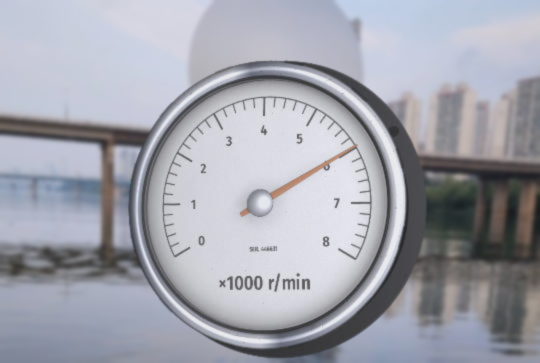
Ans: **6000** rpm
